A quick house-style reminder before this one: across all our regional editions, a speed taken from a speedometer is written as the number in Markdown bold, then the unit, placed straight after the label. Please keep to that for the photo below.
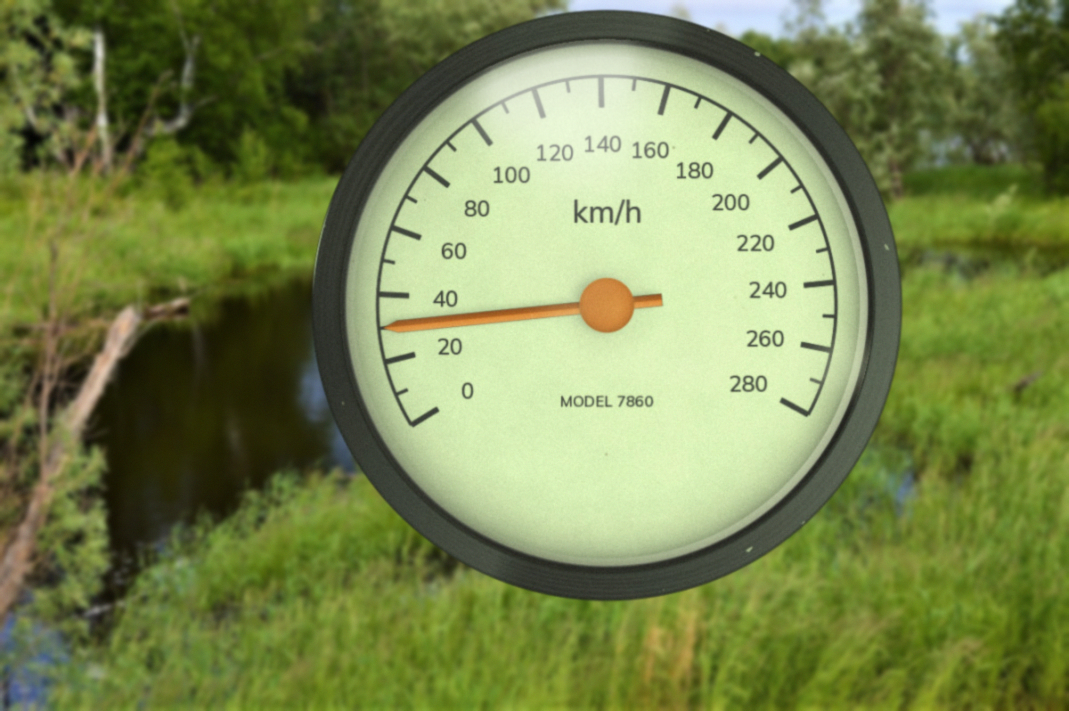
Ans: **30** km/h
